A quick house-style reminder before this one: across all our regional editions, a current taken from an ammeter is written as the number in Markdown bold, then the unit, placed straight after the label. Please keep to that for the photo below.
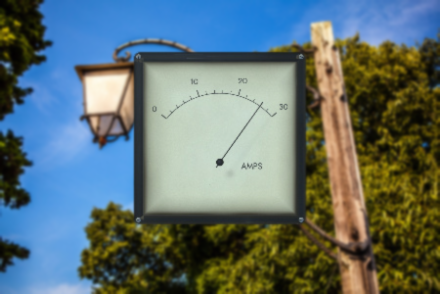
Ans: **26** A
